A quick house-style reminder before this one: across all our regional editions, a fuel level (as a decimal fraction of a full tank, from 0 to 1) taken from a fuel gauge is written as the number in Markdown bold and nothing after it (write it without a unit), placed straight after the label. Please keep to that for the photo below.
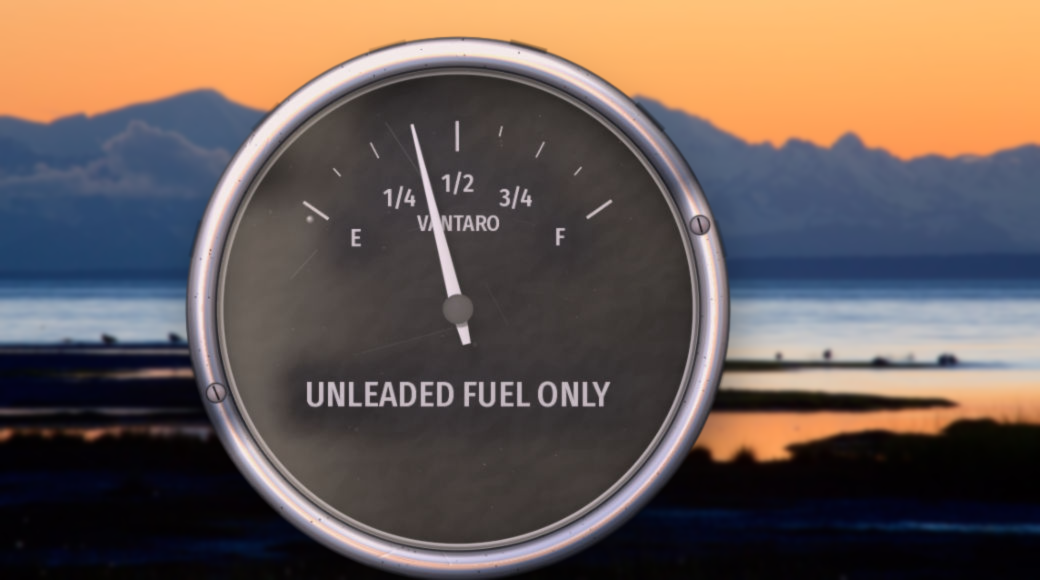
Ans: **0.375**
